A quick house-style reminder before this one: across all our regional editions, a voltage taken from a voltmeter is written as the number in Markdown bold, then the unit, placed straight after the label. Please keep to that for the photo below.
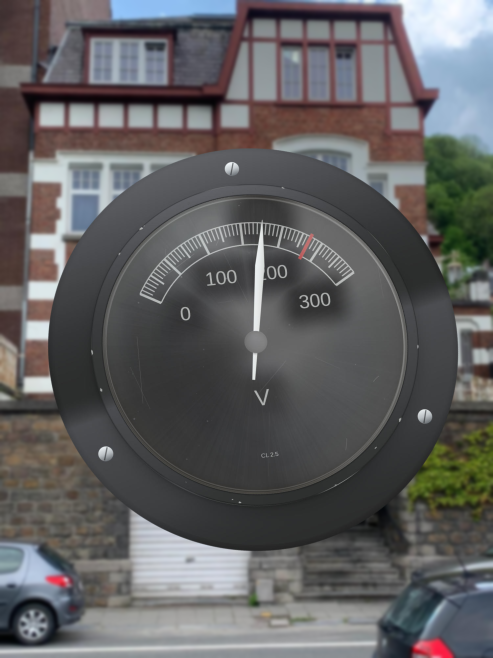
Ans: **175** V
